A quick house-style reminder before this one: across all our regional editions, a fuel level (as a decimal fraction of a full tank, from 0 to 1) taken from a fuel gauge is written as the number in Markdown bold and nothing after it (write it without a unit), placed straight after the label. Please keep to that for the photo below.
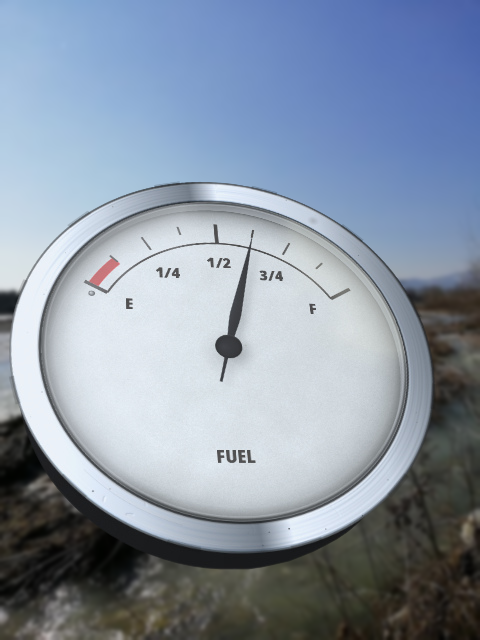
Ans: **0.625**
